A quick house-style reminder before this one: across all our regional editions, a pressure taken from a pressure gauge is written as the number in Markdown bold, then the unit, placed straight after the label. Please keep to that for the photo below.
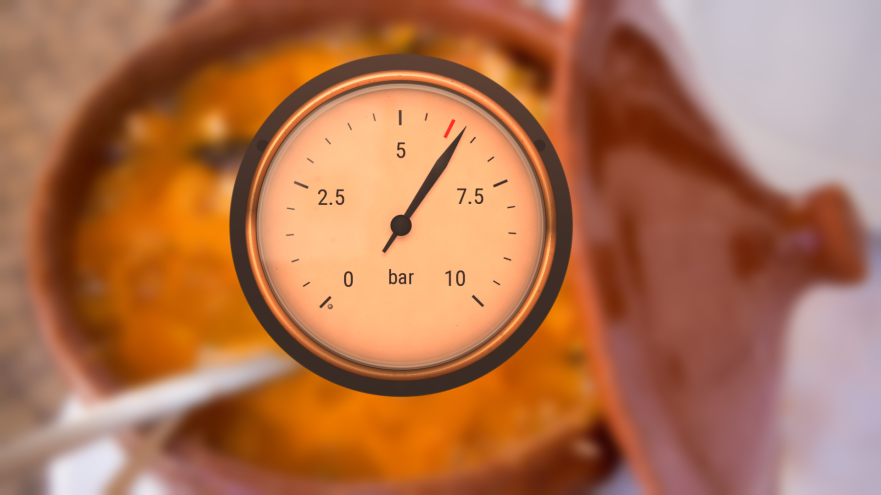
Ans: **6.25** bar
